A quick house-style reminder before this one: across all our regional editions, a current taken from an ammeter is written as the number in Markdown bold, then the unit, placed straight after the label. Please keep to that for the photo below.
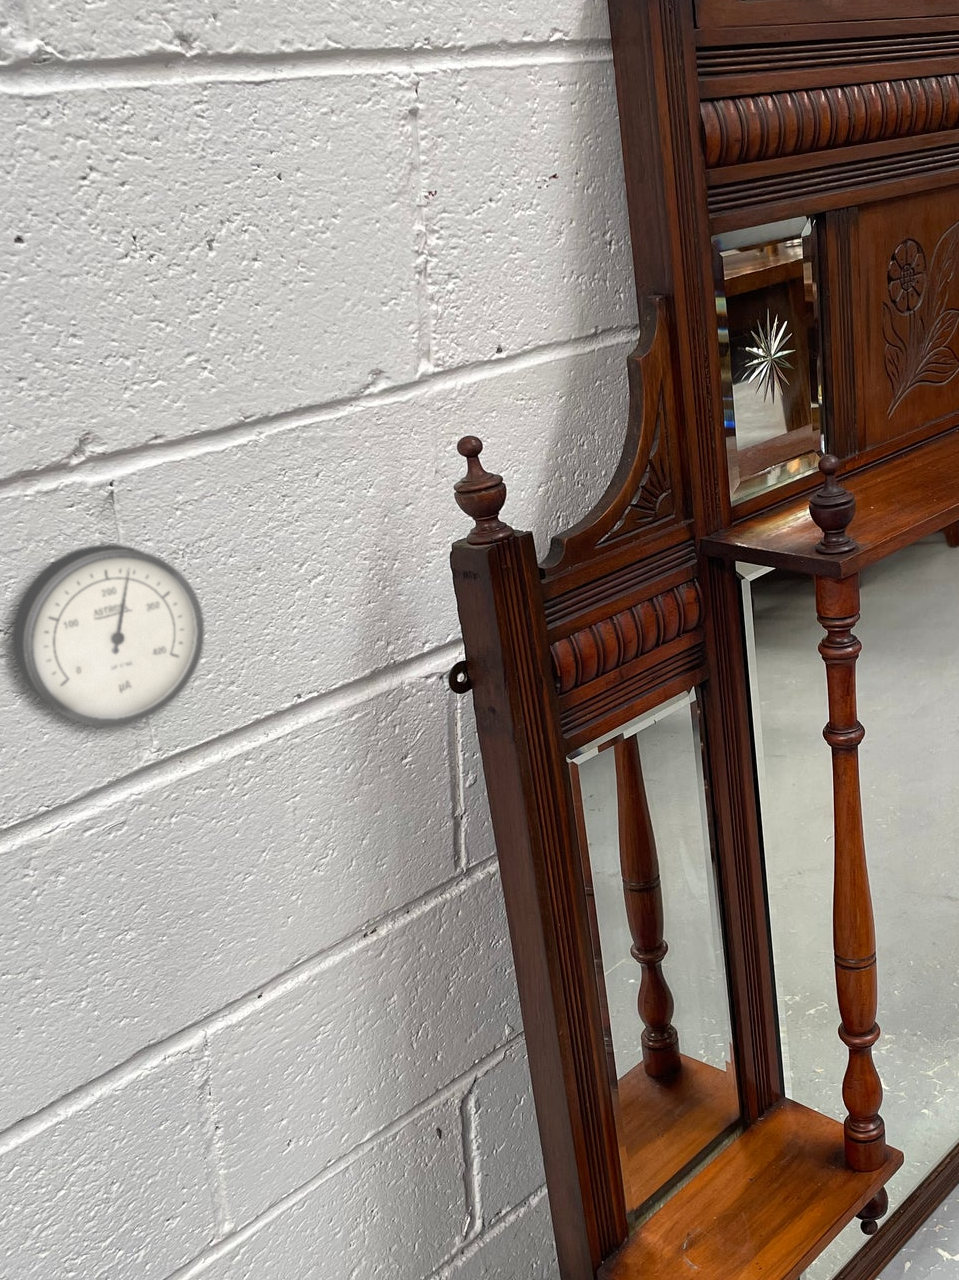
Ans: **230** µA
